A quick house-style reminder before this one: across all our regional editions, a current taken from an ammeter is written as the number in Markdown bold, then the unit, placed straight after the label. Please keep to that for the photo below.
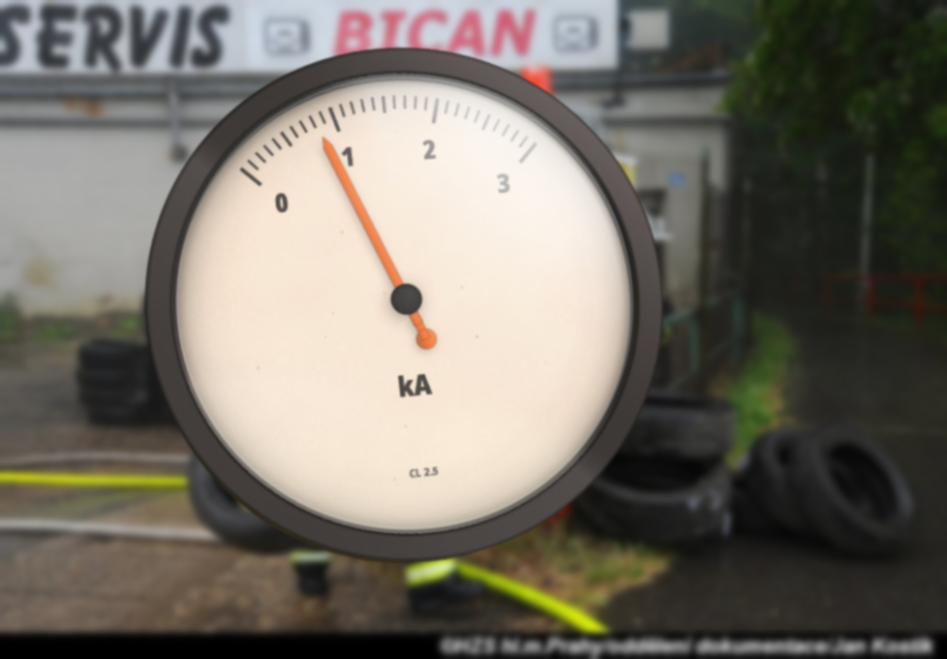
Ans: **0.8** kA
